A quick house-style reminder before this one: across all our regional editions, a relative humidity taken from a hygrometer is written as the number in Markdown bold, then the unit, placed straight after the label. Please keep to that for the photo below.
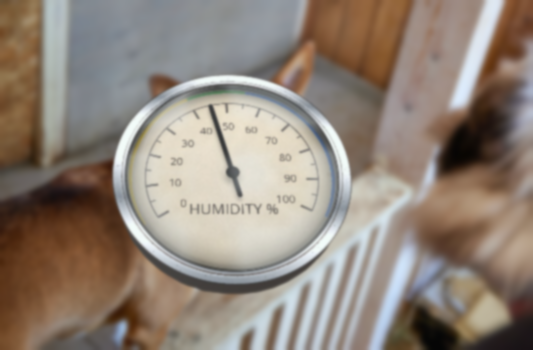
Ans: **45** %
